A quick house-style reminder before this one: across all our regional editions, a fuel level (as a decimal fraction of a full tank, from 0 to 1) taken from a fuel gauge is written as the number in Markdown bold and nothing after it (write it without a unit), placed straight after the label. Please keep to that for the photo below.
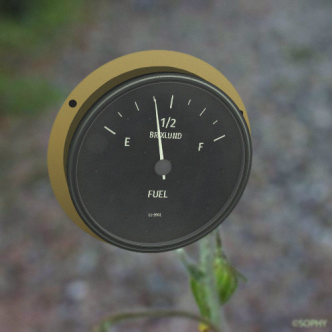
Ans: **0.375**
